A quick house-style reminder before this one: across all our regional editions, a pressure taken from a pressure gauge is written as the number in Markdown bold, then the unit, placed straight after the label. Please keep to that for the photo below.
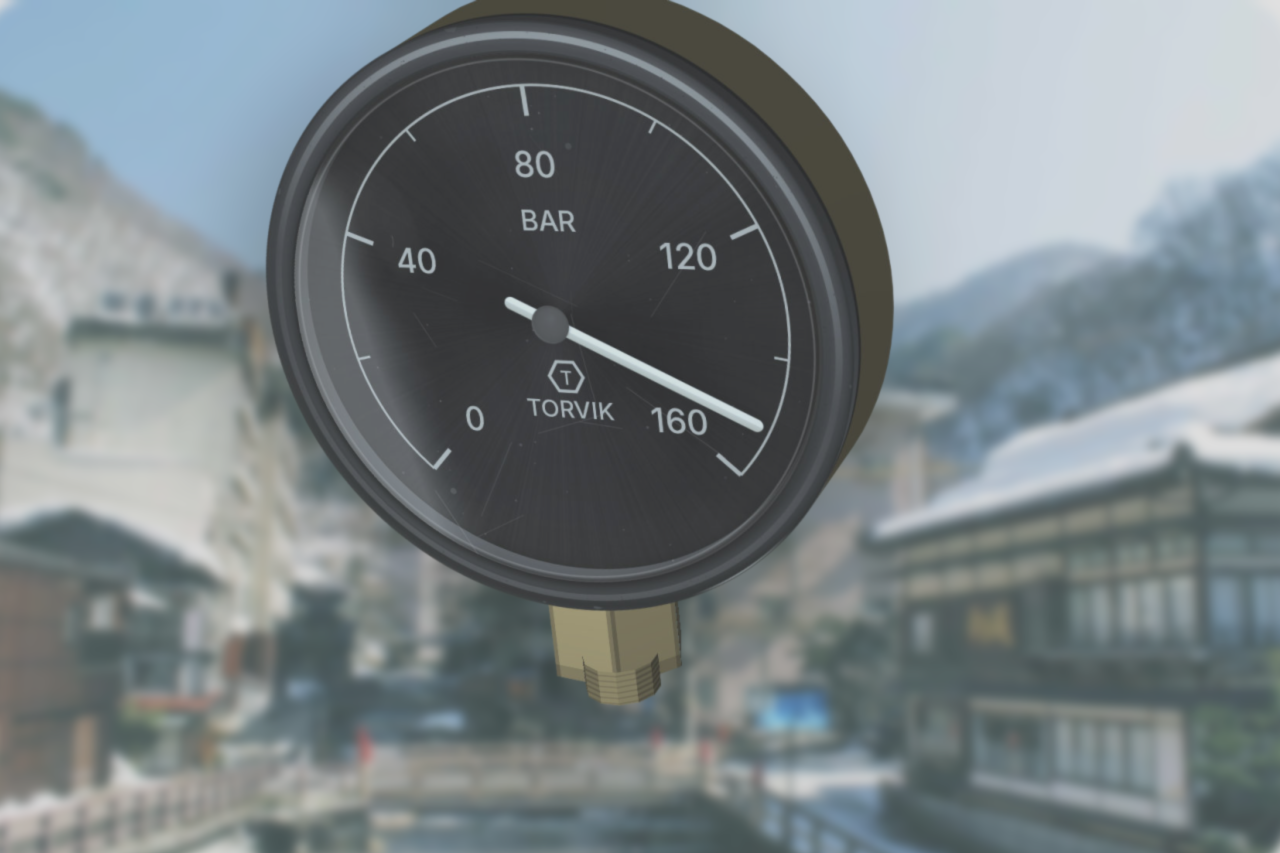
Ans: **150** bar
